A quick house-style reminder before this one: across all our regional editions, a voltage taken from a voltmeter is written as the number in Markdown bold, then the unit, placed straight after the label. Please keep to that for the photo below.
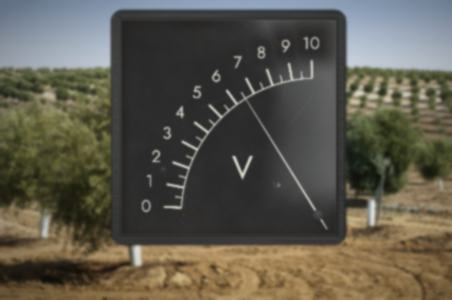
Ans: **6.5** V
